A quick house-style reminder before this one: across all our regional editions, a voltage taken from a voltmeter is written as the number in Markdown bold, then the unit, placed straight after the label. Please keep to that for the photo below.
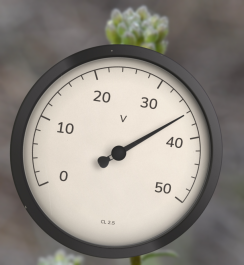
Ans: **36** V
